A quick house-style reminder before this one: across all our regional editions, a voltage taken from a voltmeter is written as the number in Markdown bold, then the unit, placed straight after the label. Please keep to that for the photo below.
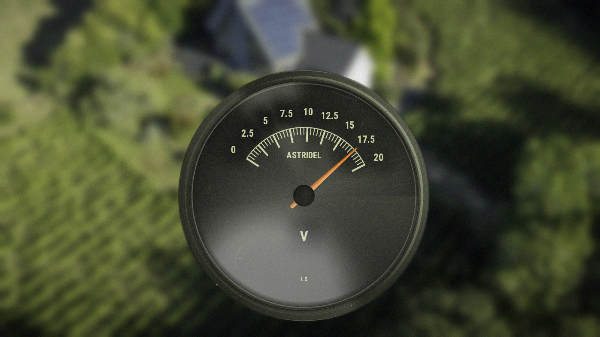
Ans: **17.5** V
